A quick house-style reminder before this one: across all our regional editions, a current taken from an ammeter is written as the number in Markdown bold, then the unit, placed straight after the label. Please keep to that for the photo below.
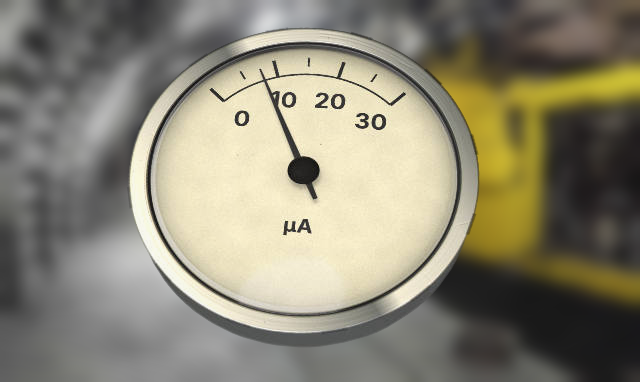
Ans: **7.5** µA
